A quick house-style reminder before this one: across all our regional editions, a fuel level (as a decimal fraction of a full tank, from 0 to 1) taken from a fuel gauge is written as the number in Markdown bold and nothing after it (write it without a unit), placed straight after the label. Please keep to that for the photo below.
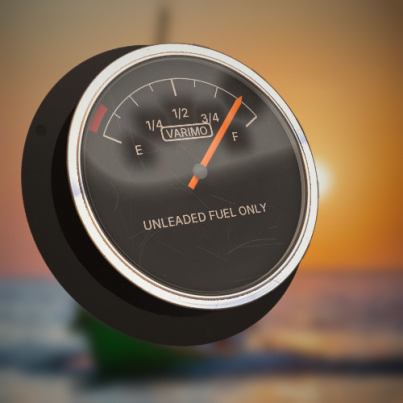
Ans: **0.875**
